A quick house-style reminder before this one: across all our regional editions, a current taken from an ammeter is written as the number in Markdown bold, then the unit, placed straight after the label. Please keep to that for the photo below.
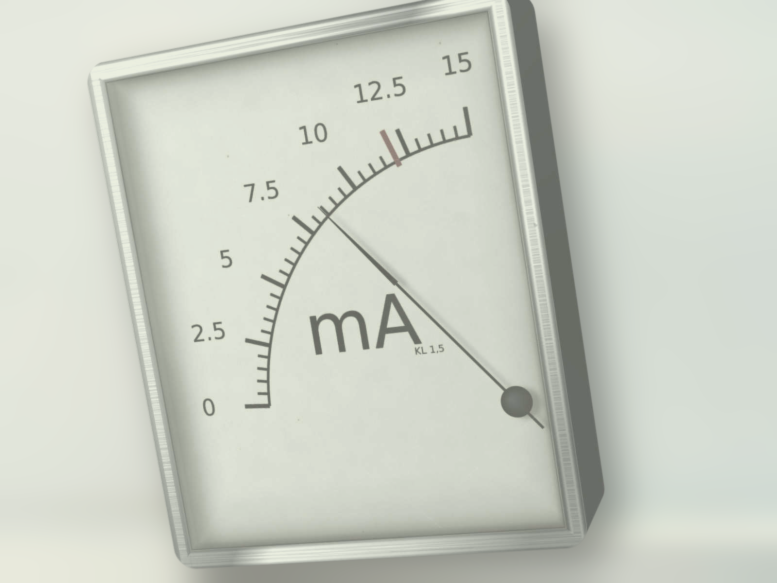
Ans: **8.5** mA
